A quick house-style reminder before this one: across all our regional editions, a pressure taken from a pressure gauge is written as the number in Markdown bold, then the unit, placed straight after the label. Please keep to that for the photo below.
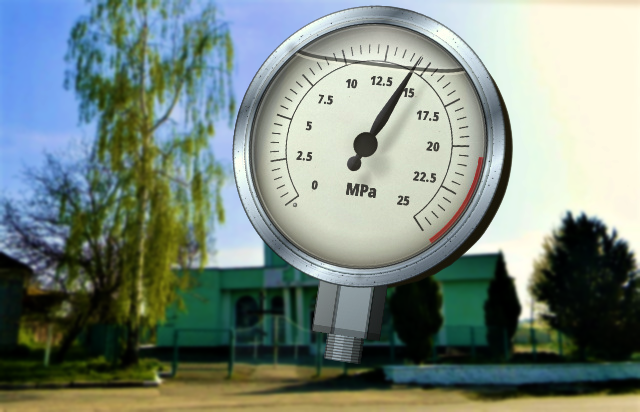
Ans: **14.5** MPa
